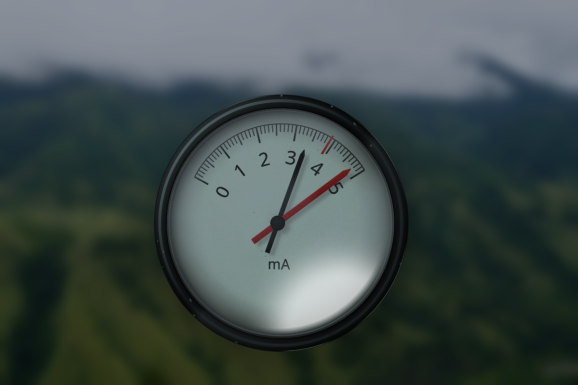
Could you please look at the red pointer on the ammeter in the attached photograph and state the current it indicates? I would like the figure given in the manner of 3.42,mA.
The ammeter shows 4.8,mA
